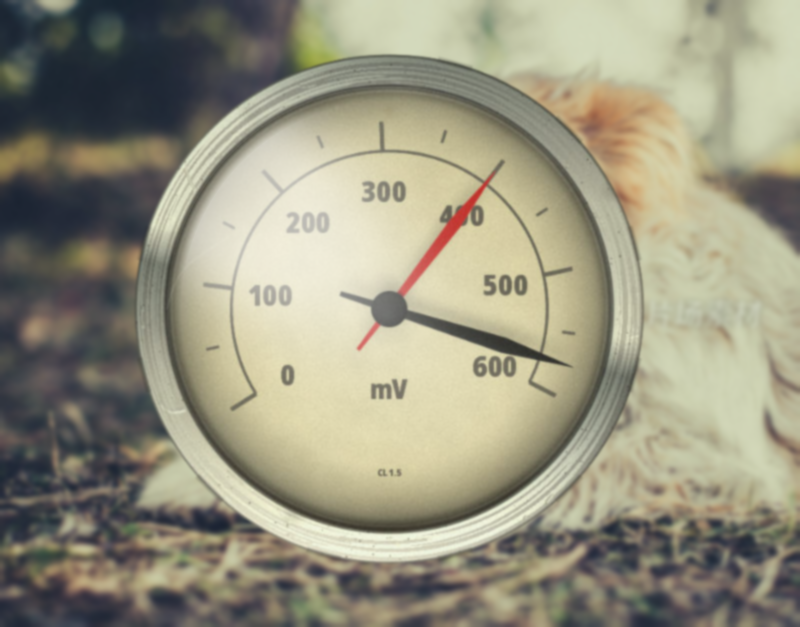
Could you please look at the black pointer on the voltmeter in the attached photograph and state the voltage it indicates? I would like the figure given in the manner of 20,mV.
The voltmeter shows 575,mV
